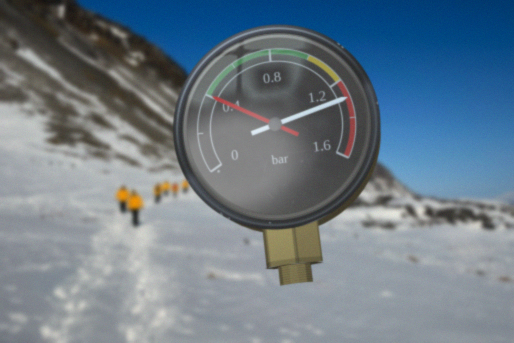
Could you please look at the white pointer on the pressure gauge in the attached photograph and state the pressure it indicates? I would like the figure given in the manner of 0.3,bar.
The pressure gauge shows 1.3,bar
